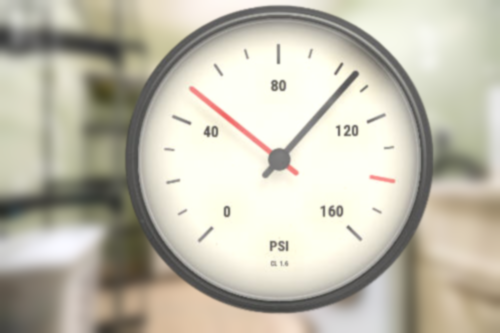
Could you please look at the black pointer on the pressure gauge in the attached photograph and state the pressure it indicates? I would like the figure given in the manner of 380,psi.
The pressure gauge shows 105,psi
